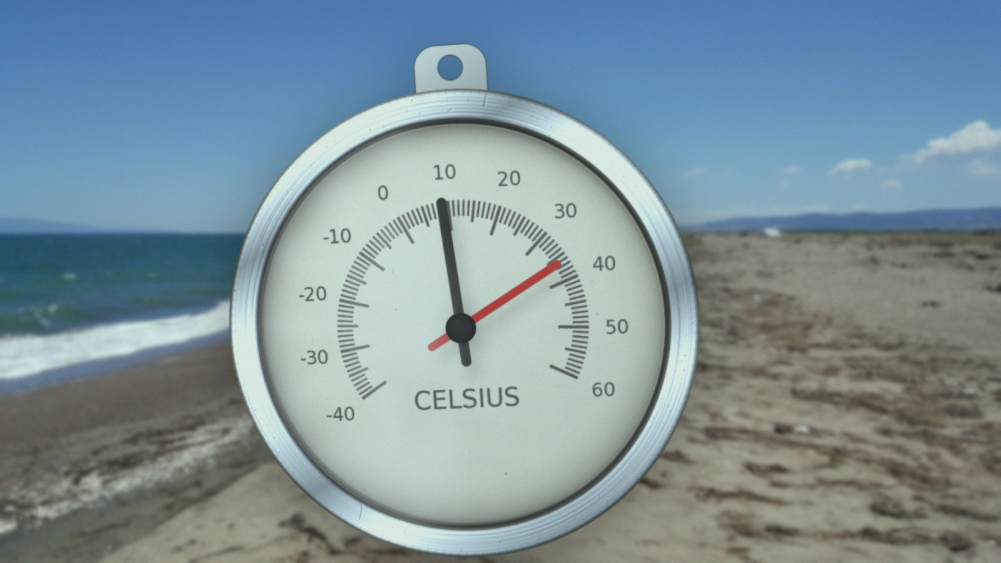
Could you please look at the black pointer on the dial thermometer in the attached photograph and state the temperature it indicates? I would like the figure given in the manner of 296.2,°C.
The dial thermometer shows 9,°C
